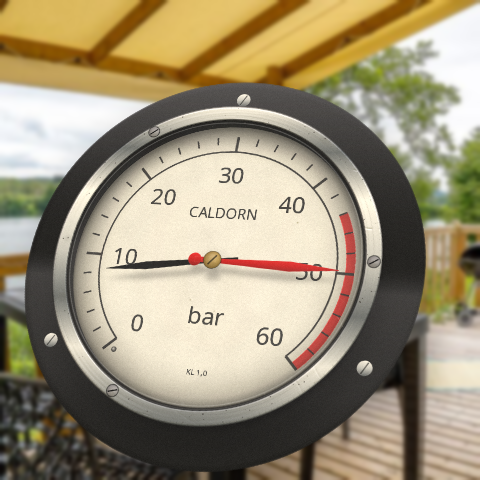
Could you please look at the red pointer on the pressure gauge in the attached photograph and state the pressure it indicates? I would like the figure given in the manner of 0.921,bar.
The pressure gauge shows 50,bar
